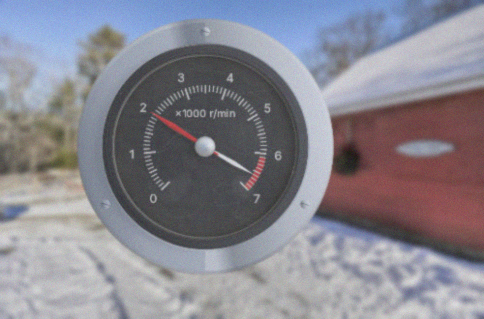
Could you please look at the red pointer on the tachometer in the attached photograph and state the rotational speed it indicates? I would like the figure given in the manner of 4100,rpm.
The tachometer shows 2000,rpm
